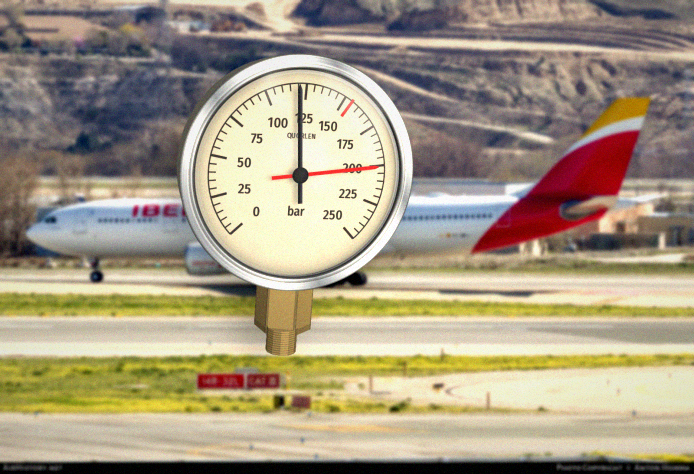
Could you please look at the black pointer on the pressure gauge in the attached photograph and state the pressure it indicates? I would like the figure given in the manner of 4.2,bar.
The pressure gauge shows 120,bar
